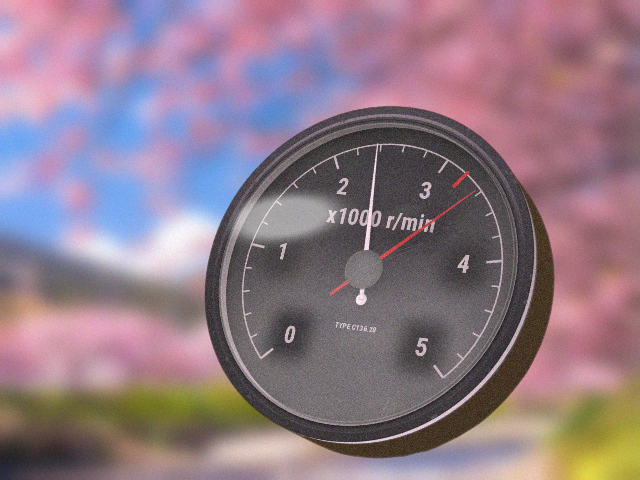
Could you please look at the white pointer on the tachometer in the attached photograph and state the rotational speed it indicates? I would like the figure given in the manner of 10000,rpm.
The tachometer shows 2400,rpm
